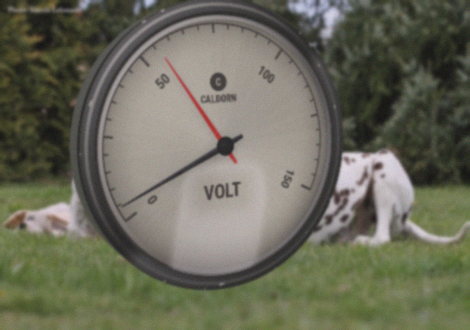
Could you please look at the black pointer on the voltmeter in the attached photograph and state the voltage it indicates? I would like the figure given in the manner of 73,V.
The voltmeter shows 5,V
